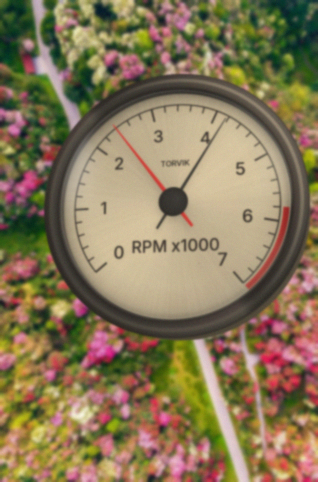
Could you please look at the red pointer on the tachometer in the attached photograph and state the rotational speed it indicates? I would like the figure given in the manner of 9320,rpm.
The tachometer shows 2400,rpm
